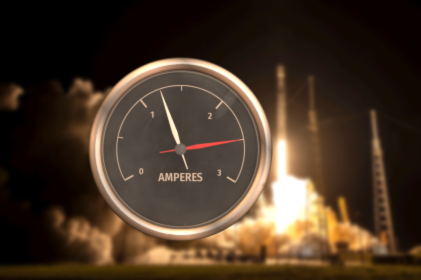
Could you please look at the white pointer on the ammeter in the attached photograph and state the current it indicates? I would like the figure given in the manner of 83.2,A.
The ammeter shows 1.25,A
